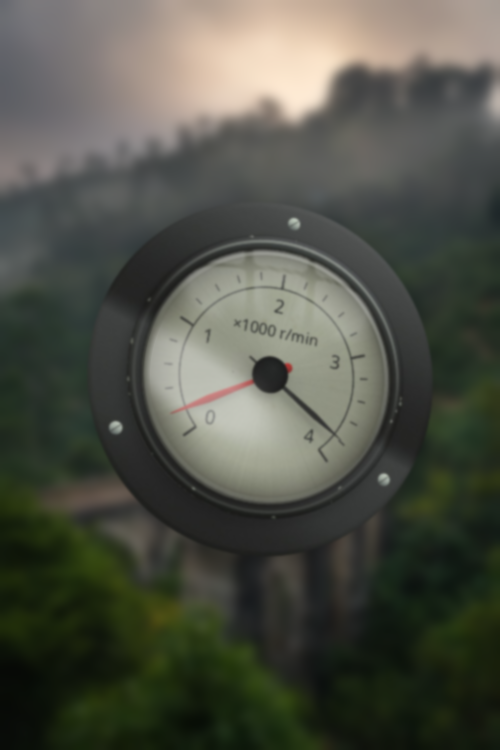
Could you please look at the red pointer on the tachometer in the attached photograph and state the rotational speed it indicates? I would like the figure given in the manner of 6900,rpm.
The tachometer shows 200,rpm
